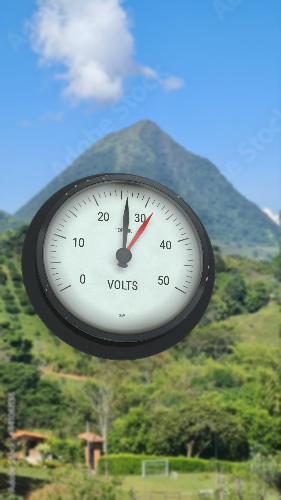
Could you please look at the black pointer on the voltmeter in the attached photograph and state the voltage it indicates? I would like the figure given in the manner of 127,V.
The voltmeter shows 26,V
